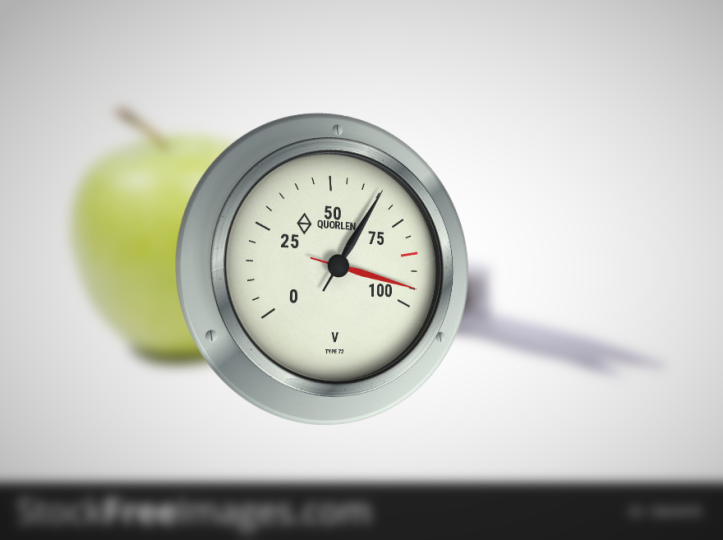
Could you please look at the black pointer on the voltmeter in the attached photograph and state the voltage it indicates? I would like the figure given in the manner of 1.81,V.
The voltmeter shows 65,V
